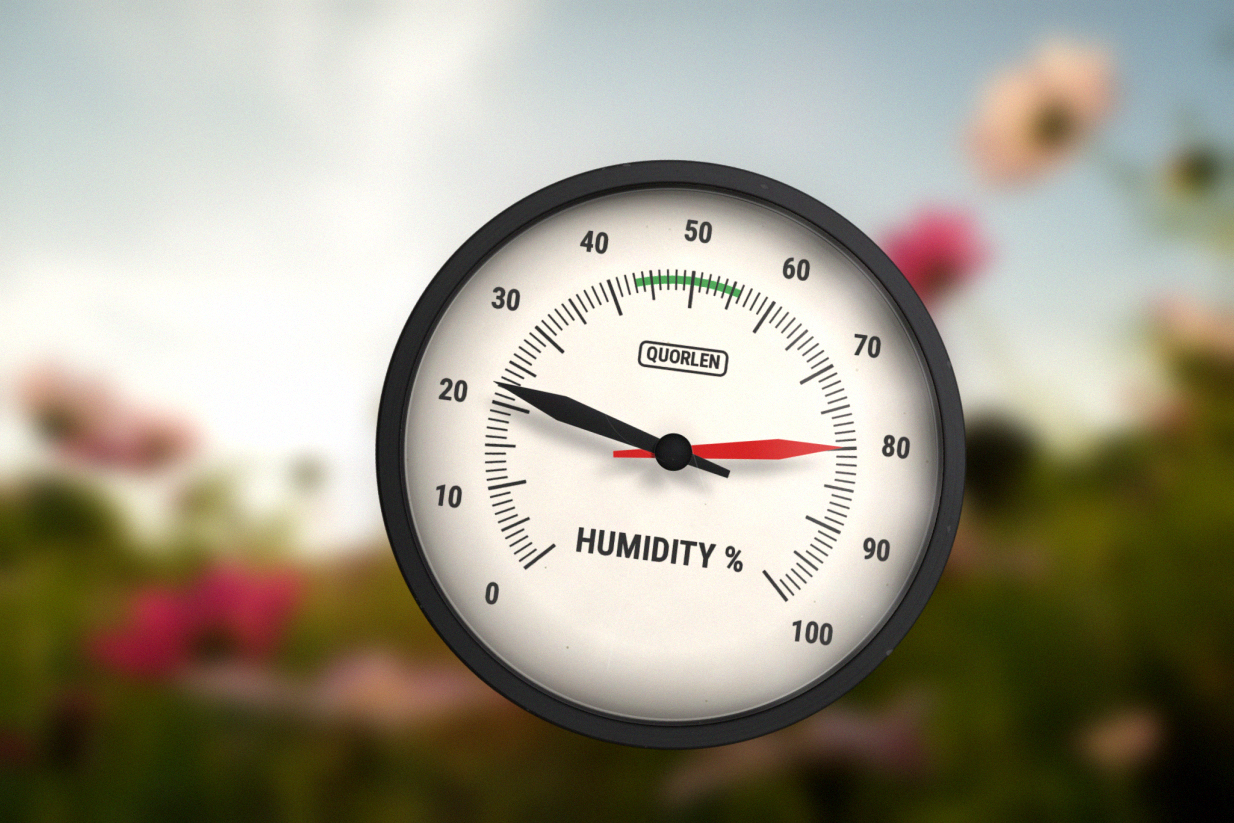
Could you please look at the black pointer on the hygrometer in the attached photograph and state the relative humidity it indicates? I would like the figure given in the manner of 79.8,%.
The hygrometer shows 22,%
